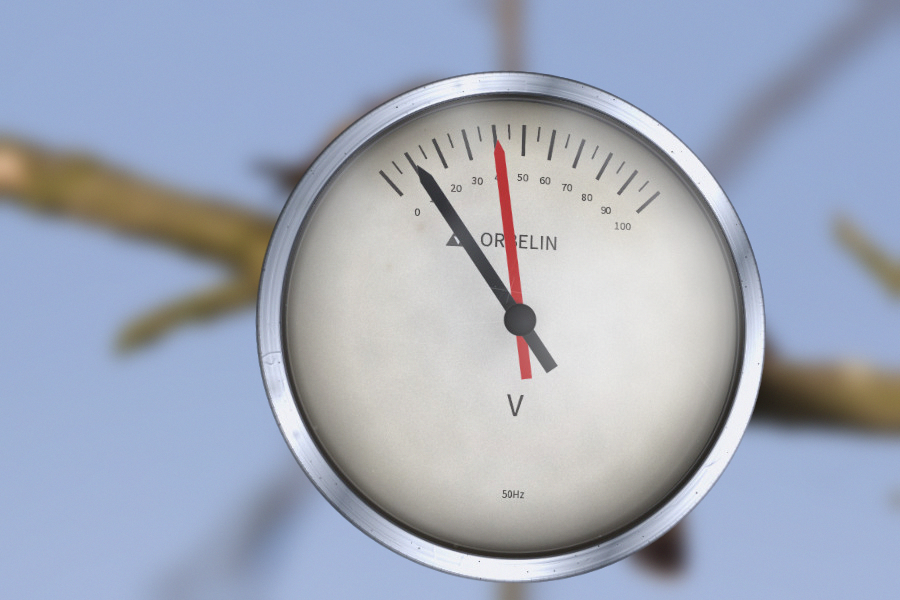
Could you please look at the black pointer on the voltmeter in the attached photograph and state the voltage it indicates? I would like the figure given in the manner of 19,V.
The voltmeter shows 10,V
